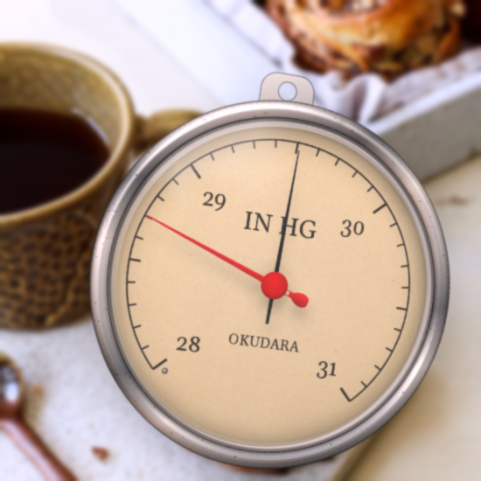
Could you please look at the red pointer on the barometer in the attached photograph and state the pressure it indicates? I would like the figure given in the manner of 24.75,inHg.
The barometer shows 28.7,inHg
